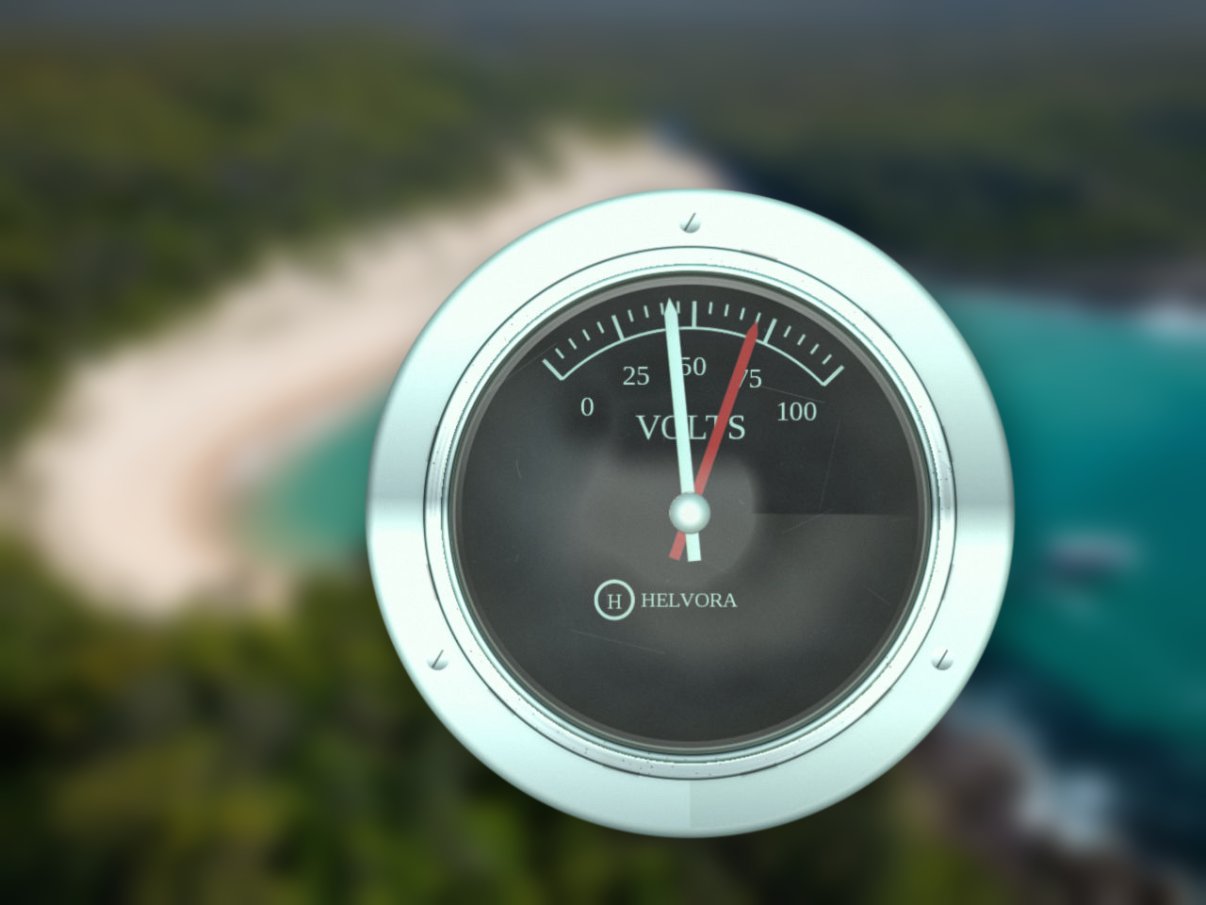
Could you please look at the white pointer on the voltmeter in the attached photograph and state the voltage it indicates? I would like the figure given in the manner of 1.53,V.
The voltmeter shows 42.5,V
